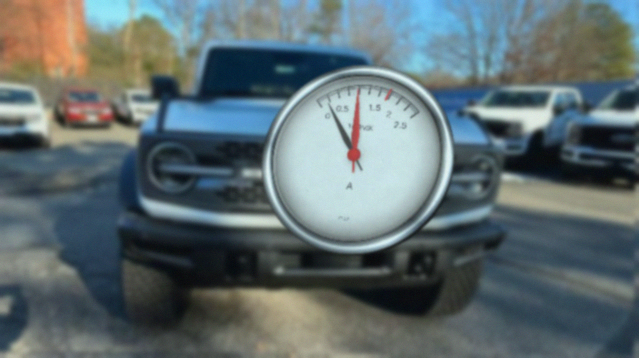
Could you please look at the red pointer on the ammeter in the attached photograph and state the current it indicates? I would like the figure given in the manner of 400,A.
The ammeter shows 1,A
